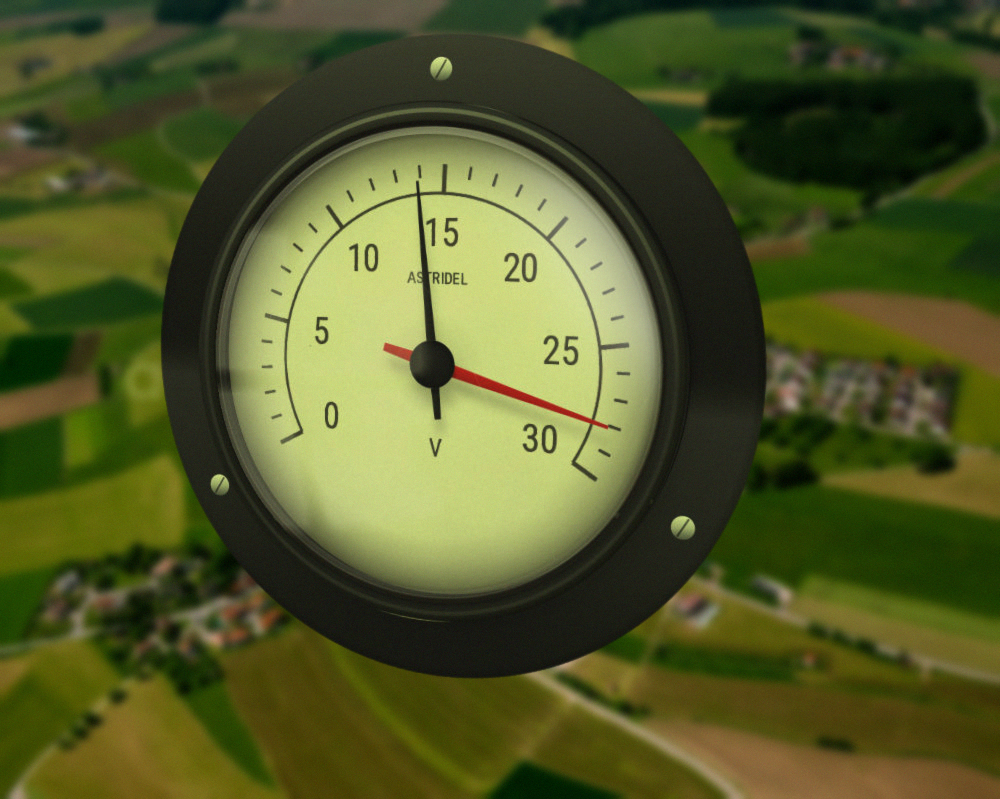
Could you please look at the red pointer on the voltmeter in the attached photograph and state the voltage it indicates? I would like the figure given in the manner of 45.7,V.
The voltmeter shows 28,V
